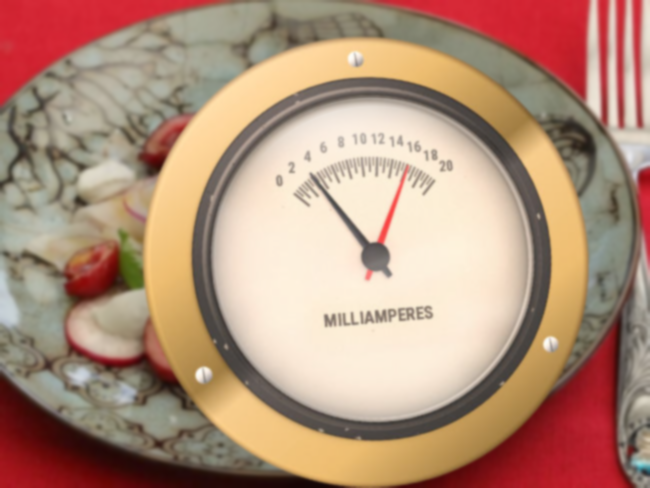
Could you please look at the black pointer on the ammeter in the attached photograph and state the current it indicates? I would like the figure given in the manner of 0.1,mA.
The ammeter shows 3,mA
